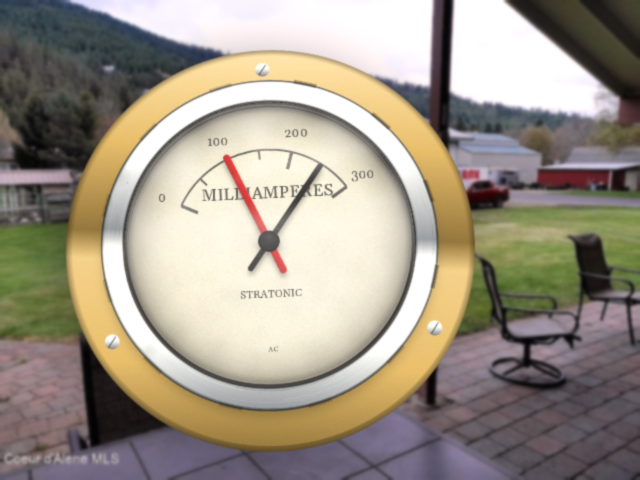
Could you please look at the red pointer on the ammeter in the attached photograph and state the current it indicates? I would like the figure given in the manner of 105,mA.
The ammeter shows 100,mA
